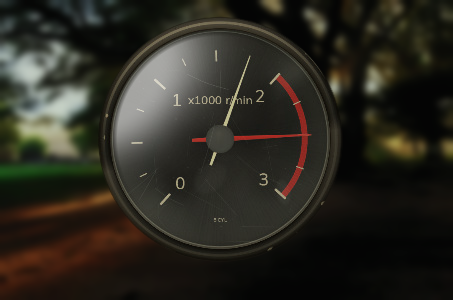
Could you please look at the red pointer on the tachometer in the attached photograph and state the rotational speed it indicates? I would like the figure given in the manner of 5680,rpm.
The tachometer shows 2500,rpm
